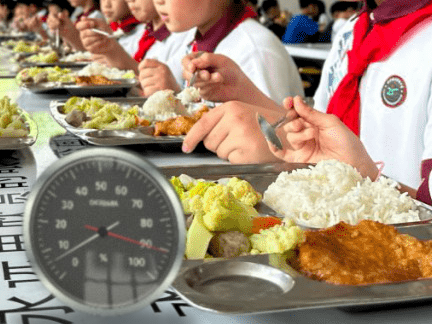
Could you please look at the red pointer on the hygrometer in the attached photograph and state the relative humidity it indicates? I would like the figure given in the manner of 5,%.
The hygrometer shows 90,%
